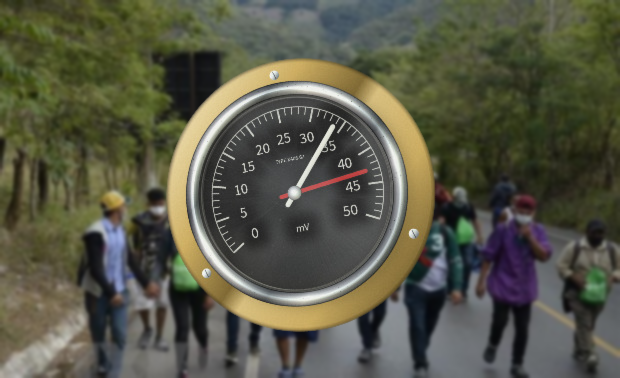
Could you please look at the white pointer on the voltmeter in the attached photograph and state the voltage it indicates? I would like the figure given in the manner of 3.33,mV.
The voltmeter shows 34,mV
